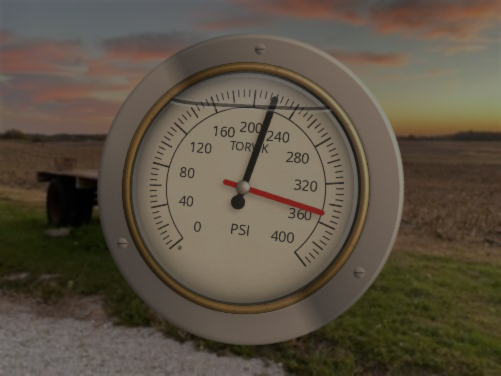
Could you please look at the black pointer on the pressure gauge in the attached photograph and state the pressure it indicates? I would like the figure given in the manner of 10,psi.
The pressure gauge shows 220,psi
